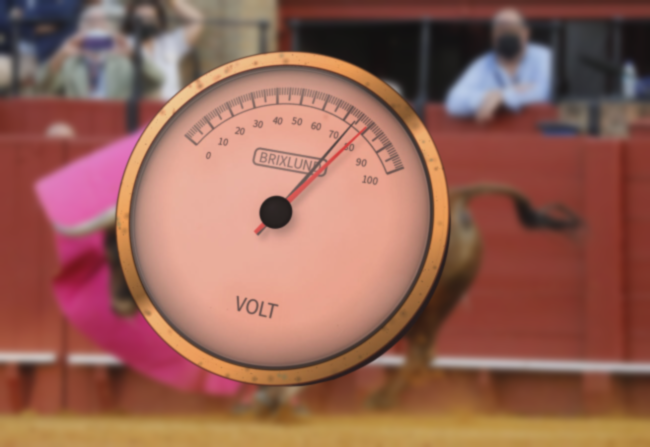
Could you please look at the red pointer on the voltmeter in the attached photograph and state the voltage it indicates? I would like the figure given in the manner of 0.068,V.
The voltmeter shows 80,V
